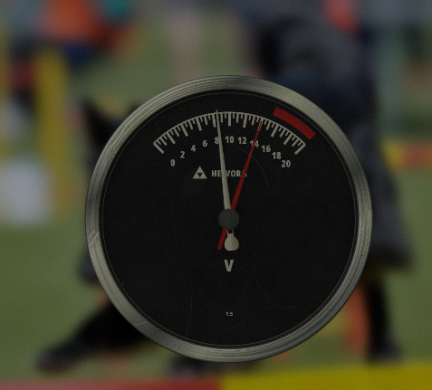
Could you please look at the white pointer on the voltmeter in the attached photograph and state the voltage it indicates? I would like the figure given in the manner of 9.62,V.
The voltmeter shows 8.5,V
